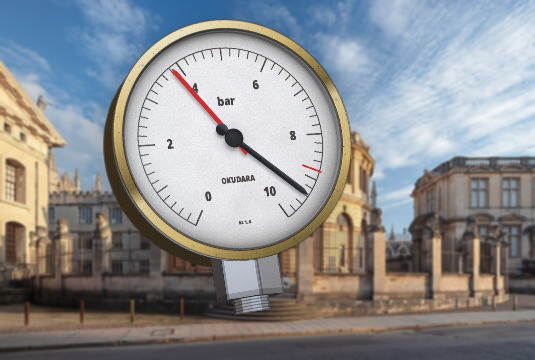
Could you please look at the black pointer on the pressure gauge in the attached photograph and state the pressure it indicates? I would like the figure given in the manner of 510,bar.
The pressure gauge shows 9.4,bar
